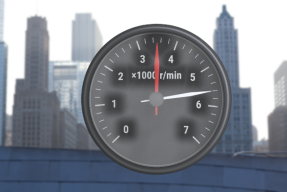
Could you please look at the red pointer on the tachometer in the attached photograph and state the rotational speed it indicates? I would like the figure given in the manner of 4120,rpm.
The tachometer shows 3500,rpm
